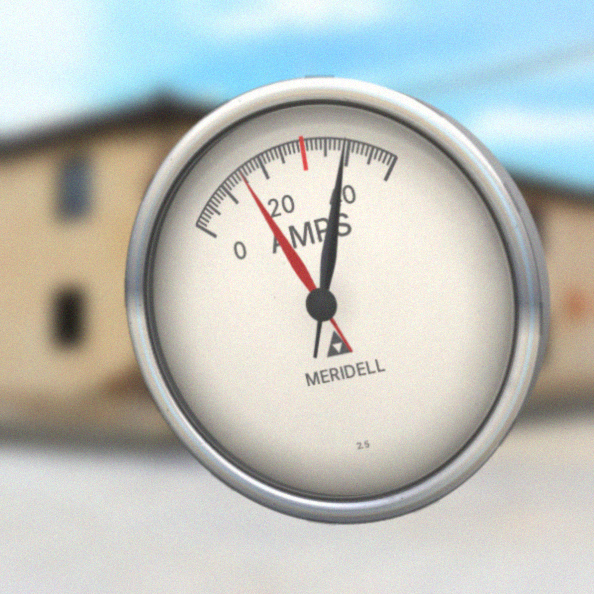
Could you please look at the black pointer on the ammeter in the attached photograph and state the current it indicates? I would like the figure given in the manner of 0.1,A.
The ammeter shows 40,A
